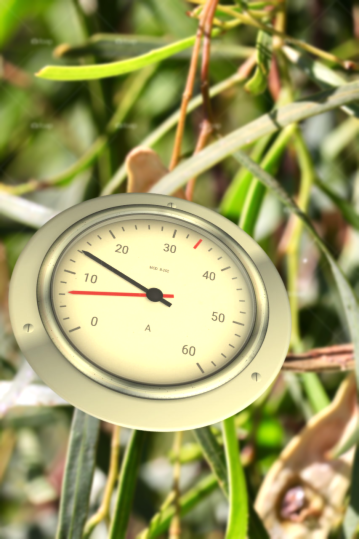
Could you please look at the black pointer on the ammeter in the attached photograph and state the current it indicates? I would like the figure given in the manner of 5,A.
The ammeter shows 14,A
